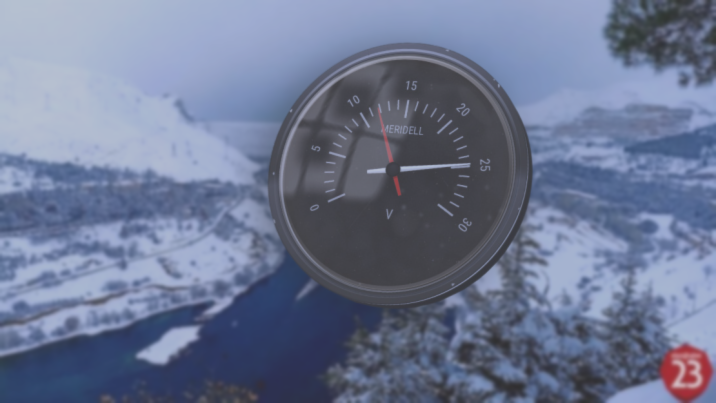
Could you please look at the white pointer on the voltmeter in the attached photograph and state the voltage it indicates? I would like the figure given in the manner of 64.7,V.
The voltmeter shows 25,V
